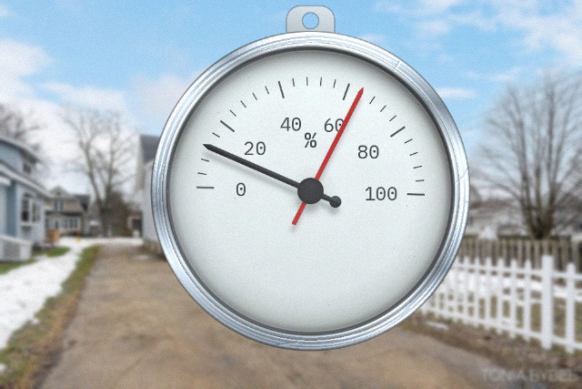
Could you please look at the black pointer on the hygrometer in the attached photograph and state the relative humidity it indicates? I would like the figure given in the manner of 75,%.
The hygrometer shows 12,%
